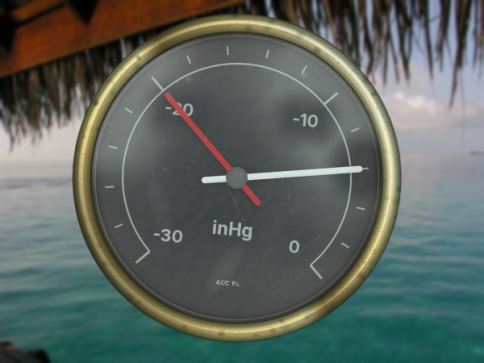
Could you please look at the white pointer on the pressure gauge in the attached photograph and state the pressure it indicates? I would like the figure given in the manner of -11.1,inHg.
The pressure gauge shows -6,inHg
